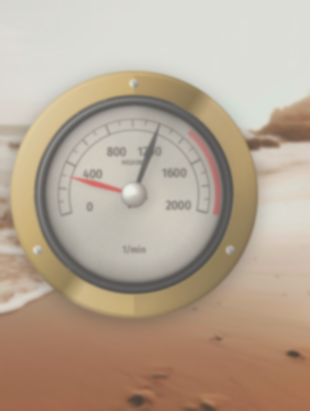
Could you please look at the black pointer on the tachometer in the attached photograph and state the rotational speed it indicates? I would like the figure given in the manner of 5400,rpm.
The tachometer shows 1200,rpm
